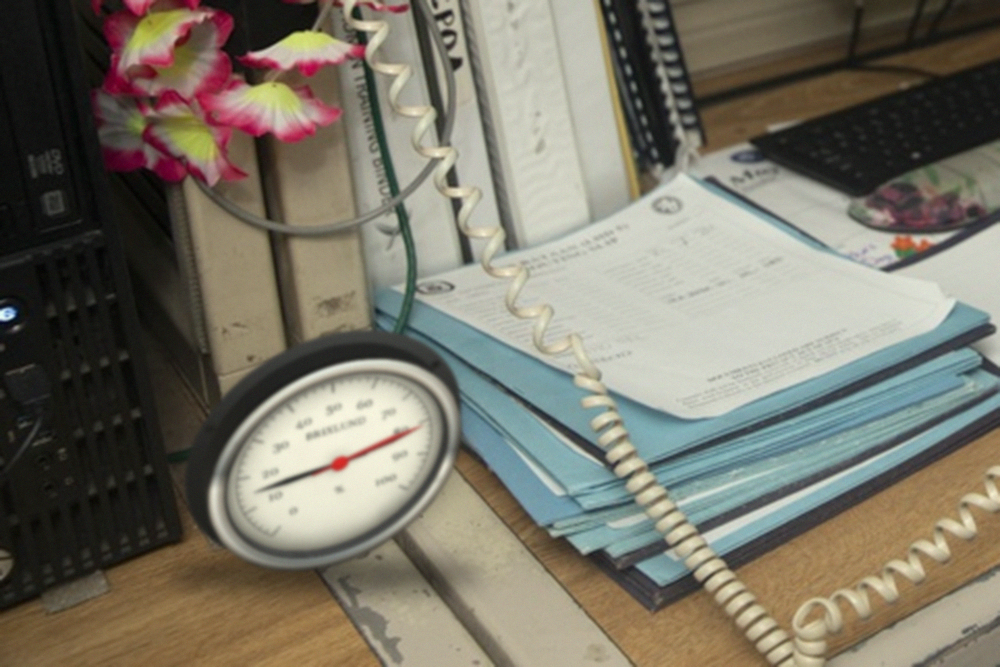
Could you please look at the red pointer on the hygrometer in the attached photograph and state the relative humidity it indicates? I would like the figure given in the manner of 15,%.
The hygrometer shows 80,%
